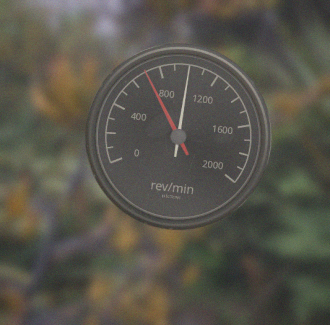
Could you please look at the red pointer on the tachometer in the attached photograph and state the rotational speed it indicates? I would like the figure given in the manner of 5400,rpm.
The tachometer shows 700,rpm
